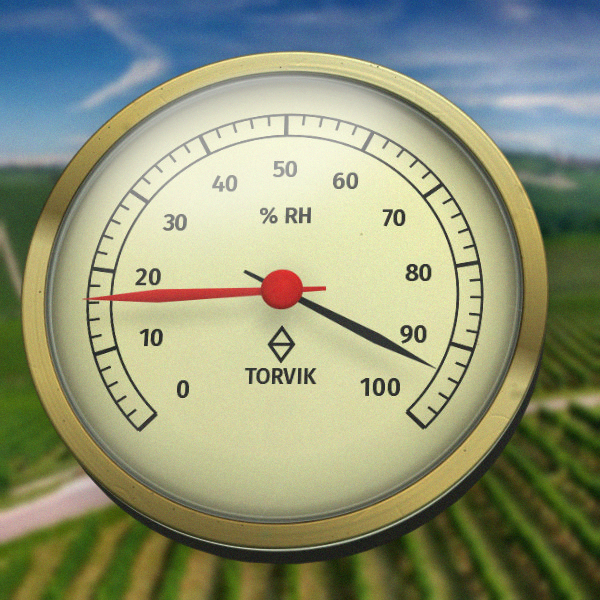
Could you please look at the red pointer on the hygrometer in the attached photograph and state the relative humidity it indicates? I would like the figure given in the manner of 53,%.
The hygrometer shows 16,%
